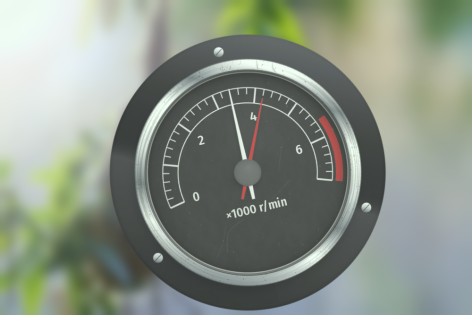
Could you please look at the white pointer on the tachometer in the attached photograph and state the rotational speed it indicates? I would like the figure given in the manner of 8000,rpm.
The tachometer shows 3400,rpm
